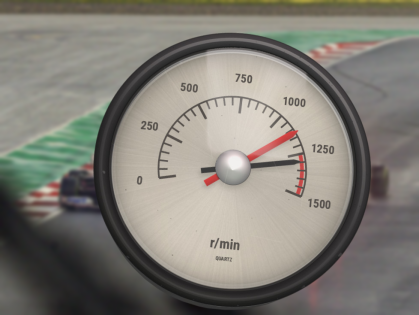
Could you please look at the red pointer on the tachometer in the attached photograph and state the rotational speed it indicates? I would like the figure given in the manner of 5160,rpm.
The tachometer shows 1125,rpm
